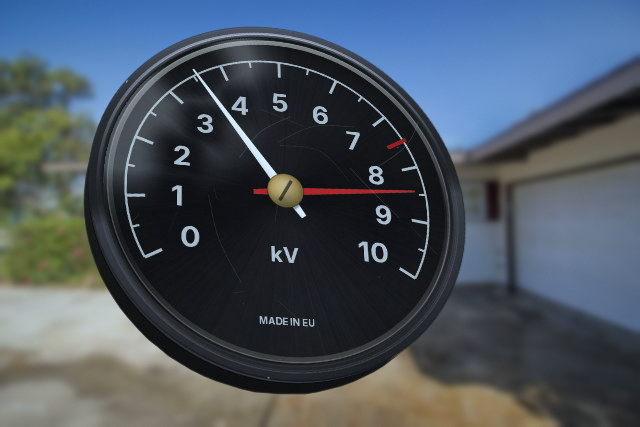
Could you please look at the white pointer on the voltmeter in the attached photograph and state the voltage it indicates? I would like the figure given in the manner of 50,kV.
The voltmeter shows 3.5,kV
